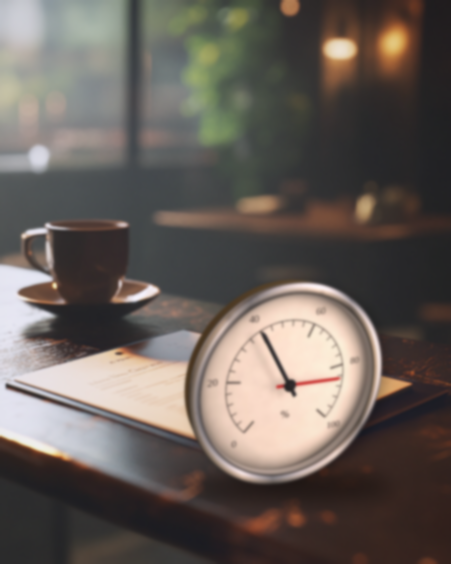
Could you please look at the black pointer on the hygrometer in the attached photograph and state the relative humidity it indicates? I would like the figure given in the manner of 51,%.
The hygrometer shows 40,%
